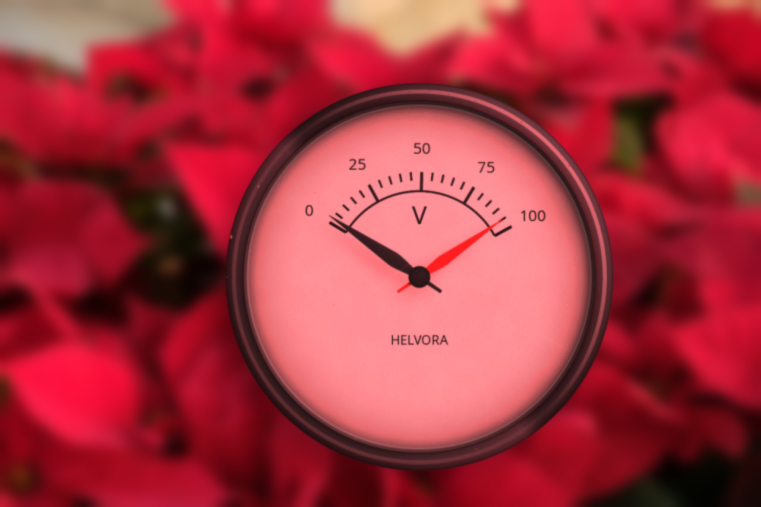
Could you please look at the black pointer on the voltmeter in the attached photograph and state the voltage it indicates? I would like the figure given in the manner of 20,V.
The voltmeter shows 2.5,V
